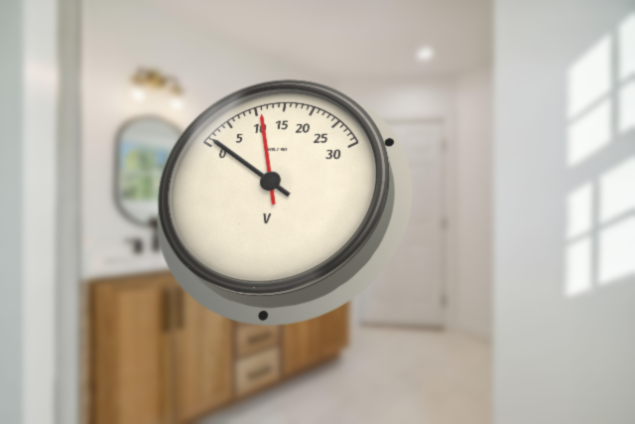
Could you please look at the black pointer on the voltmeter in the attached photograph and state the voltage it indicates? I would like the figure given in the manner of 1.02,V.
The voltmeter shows 1,V
